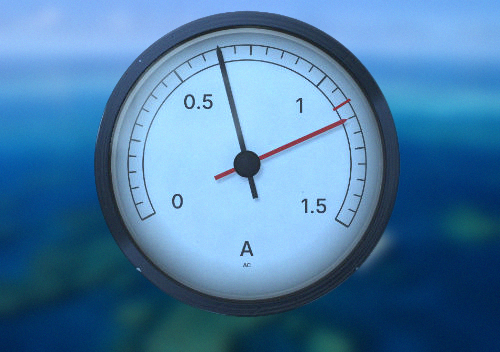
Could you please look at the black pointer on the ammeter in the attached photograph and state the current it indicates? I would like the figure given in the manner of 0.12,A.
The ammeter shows 0.65,A
